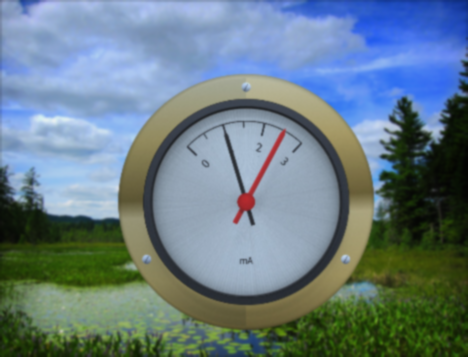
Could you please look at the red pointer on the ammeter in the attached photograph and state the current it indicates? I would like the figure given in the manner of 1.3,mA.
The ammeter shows 2.5,mA
